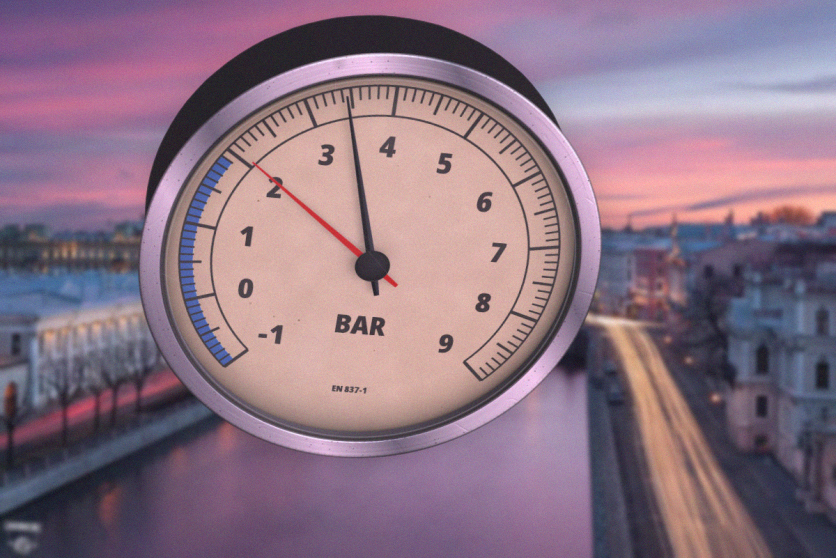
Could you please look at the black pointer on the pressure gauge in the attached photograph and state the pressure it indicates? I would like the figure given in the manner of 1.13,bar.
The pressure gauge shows 3.45,bar
